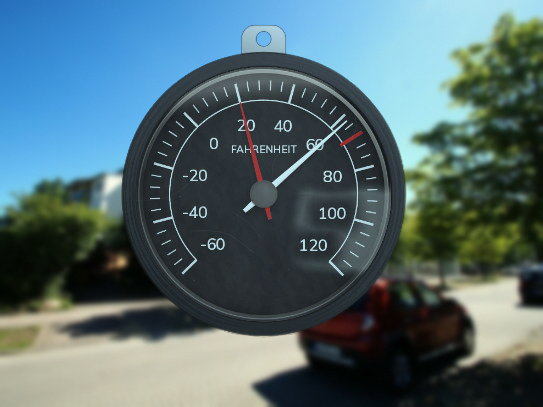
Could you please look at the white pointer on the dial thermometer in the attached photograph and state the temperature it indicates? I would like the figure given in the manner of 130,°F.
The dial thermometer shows 62,°F
